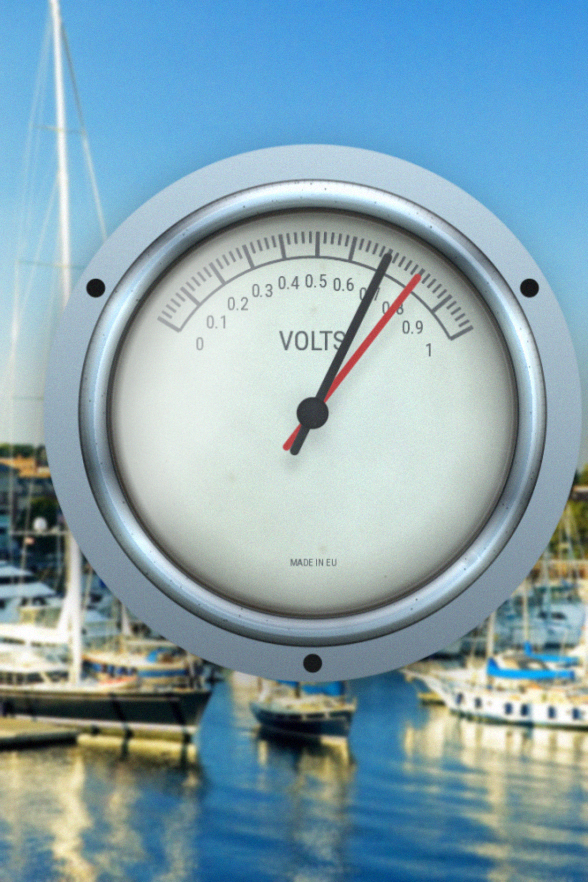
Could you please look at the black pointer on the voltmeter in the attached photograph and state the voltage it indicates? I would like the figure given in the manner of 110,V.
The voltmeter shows 0.7,V
